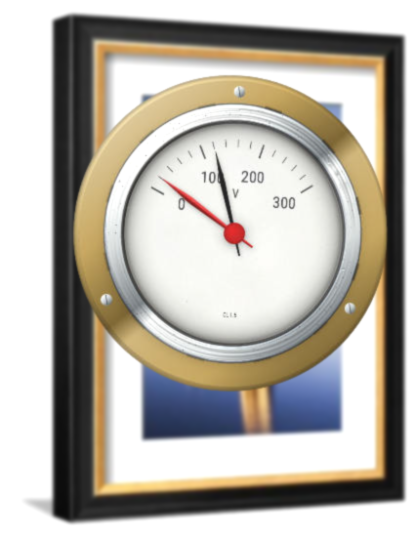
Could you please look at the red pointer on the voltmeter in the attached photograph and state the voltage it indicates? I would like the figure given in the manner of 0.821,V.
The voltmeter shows 20,V
